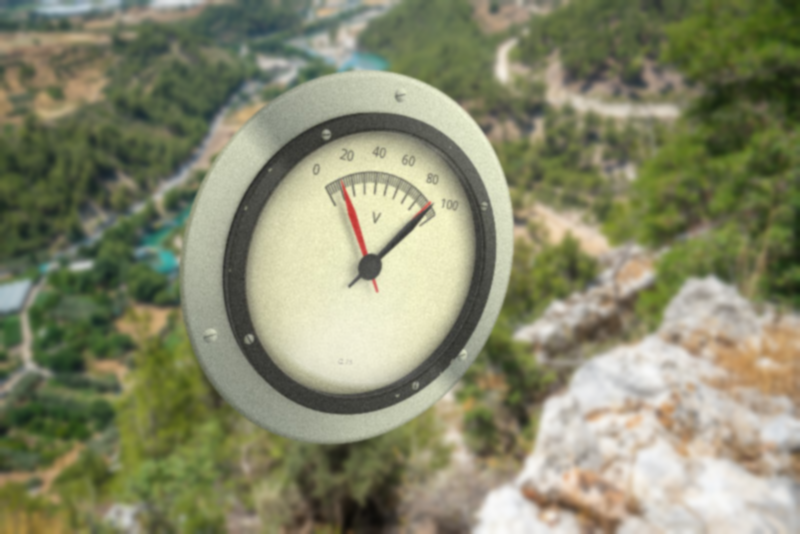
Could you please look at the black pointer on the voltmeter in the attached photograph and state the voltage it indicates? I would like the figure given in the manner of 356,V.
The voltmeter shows 90,V
